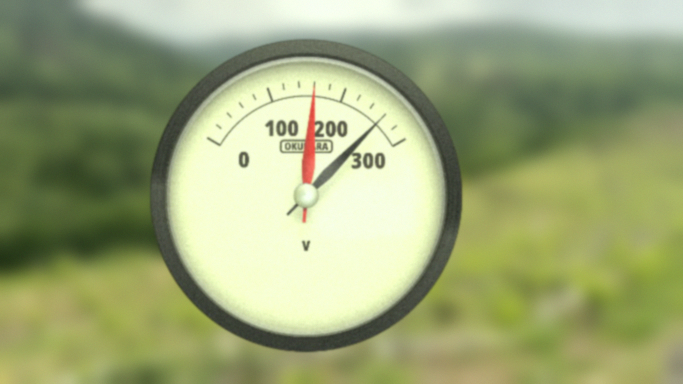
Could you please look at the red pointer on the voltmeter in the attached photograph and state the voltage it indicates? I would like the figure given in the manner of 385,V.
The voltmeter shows 160,V
